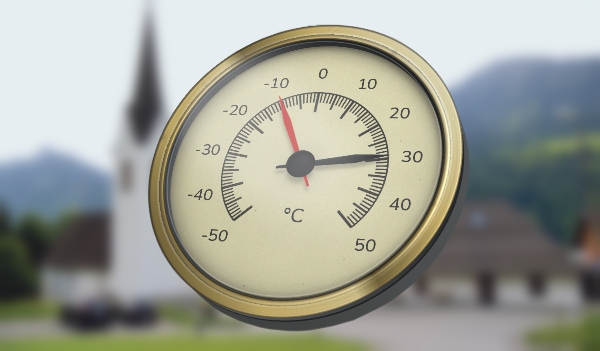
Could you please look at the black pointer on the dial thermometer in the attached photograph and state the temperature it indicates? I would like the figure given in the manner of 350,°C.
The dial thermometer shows 30,°C
